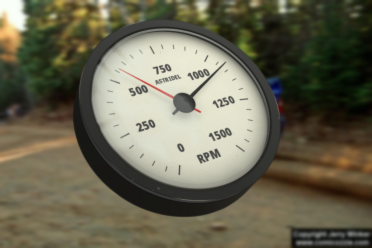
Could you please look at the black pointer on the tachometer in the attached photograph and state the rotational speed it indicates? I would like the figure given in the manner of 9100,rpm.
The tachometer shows 1075,rpm
